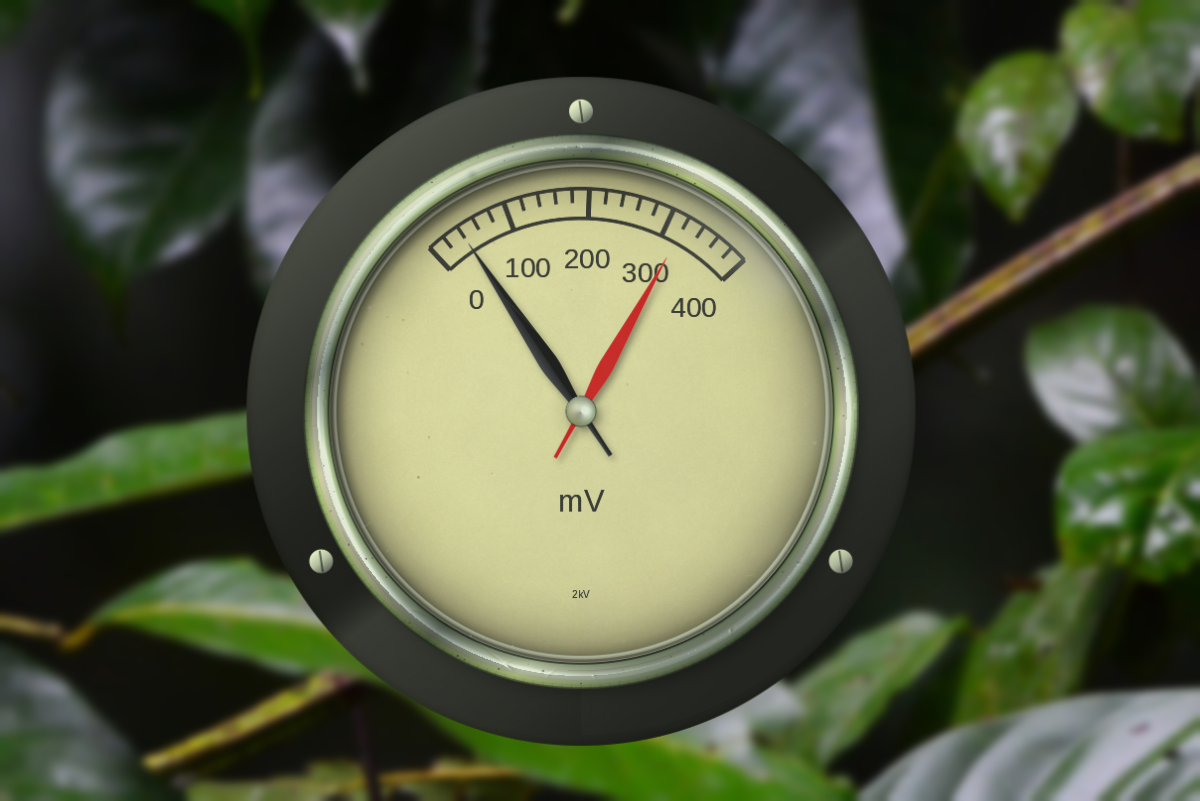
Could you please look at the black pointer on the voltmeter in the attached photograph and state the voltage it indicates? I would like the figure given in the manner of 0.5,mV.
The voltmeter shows 40,mV
